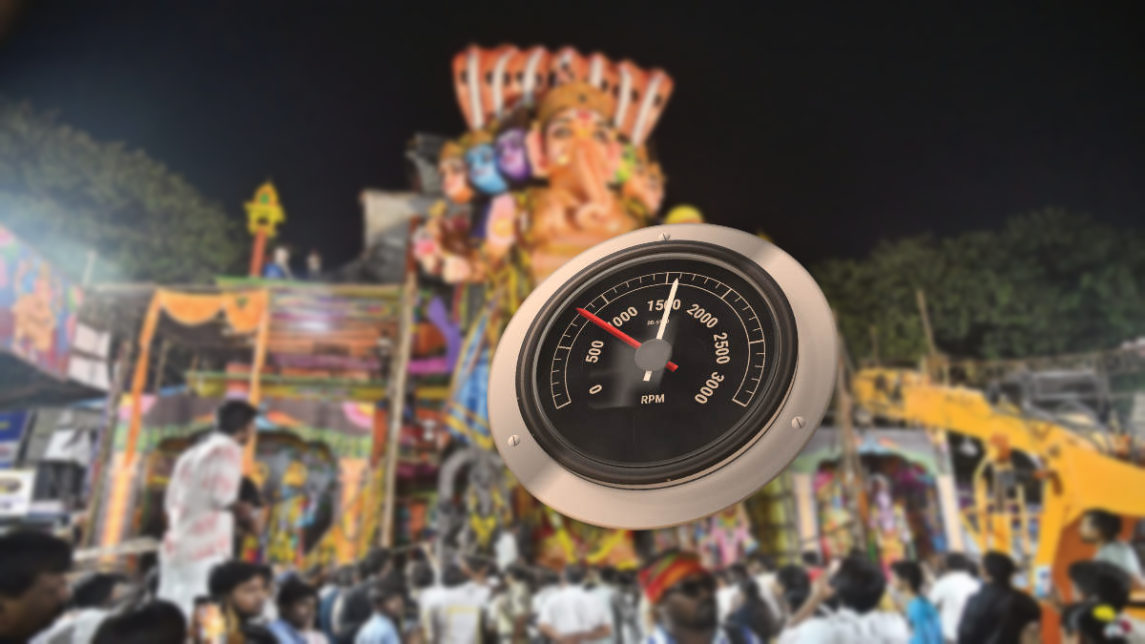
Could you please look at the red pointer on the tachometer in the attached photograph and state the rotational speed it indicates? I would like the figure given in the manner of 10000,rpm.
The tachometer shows 800,rpm
